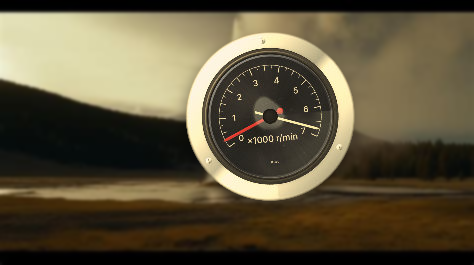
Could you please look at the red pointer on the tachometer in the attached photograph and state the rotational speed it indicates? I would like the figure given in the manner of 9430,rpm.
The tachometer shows 250,rpm
